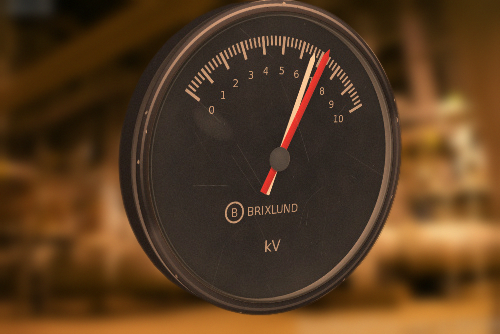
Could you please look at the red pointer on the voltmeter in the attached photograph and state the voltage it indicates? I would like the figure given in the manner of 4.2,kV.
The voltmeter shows 7,kV
